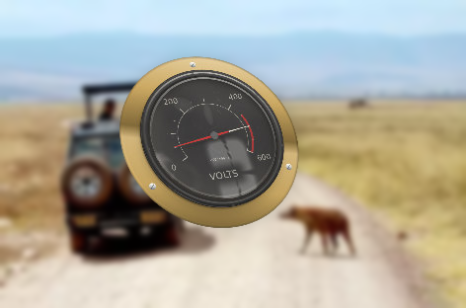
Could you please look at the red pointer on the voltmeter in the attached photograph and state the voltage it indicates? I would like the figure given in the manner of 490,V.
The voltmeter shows 50,V
